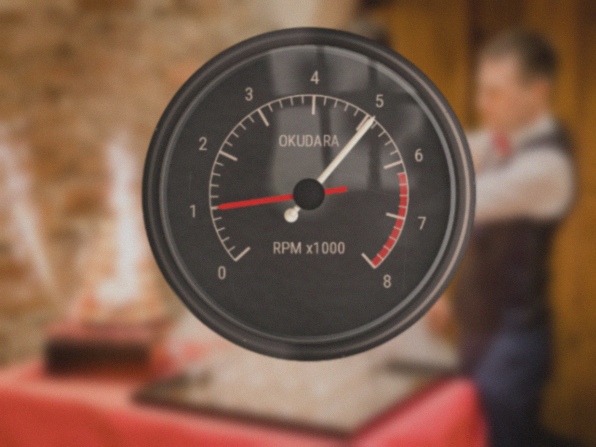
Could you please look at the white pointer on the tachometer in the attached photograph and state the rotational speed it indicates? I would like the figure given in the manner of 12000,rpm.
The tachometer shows 5100,rpm
